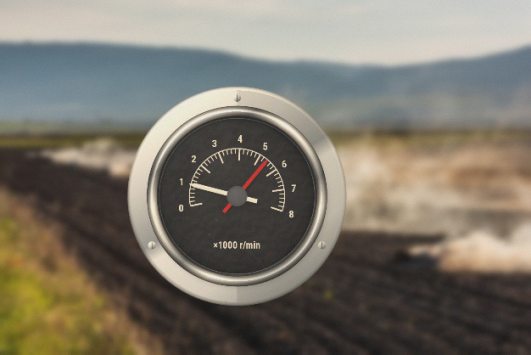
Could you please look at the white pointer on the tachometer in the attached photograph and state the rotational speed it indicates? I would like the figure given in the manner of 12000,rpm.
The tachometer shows 1000,rpm
